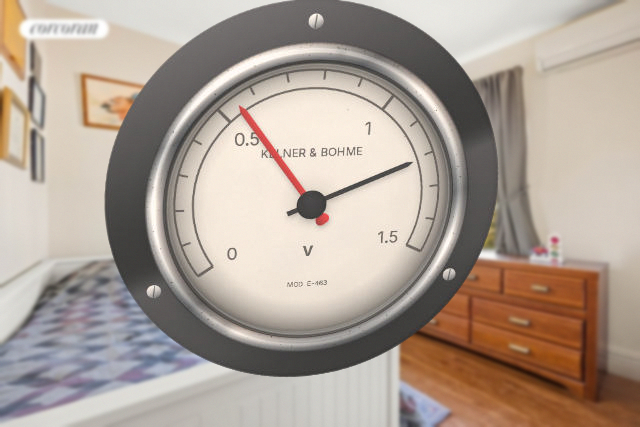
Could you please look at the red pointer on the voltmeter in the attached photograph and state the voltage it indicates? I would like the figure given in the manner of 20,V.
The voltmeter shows 0.55,V
